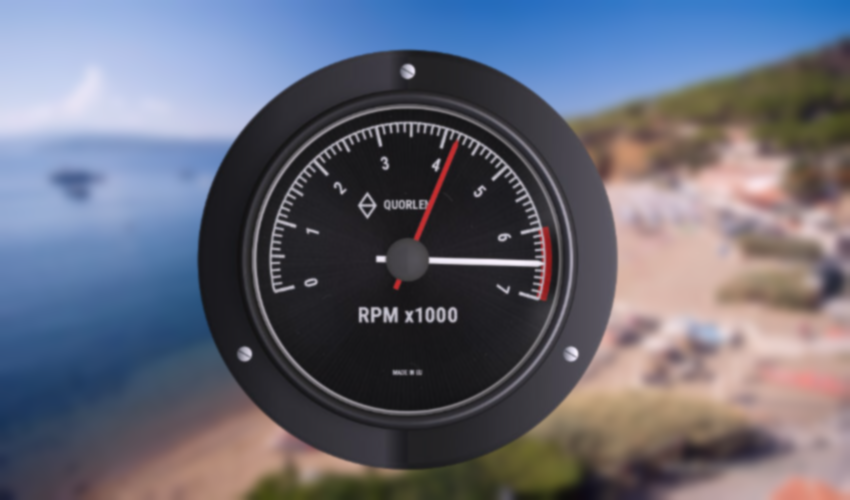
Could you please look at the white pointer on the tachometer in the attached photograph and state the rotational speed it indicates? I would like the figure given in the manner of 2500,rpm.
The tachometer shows 6500,rpm
